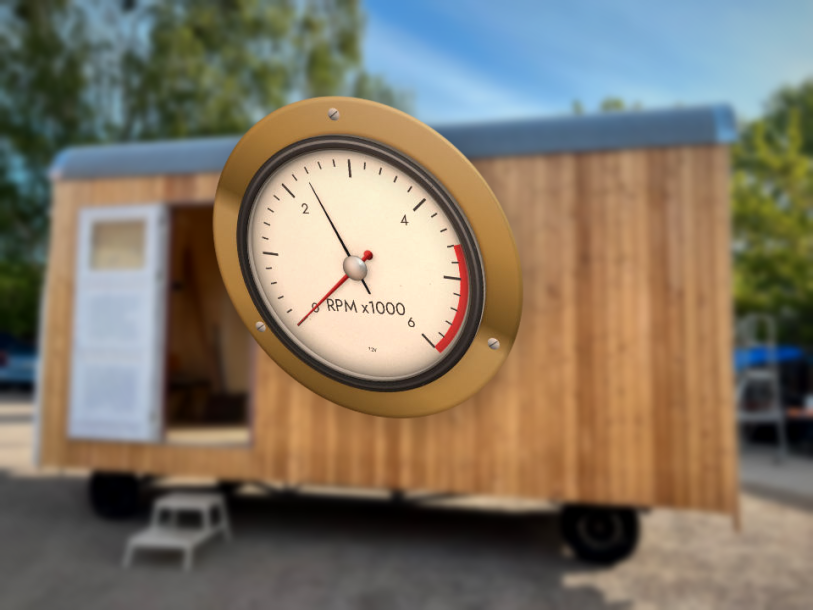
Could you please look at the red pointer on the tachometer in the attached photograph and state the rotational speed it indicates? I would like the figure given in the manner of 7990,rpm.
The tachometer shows 0,rpm
